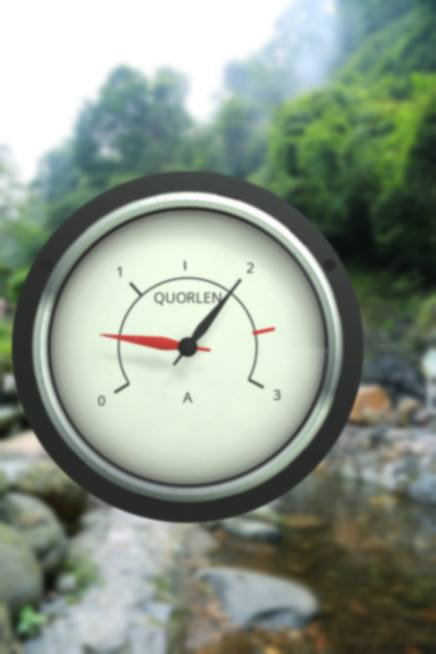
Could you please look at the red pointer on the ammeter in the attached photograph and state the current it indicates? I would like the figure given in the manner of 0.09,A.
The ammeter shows 0.5,A
